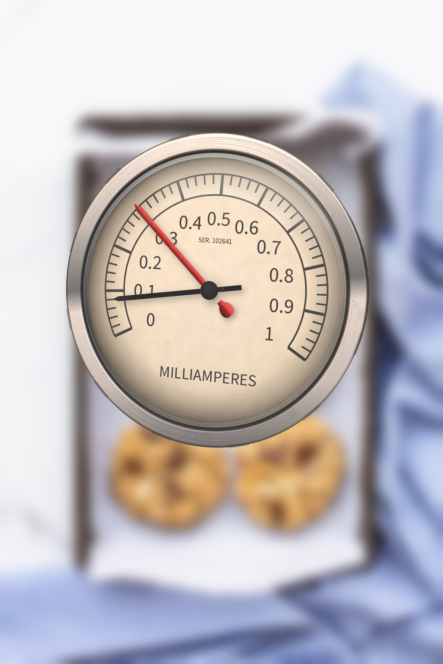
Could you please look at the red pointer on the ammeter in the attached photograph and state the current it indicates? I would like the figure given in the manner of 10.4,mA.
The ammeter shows 0.3,mA
